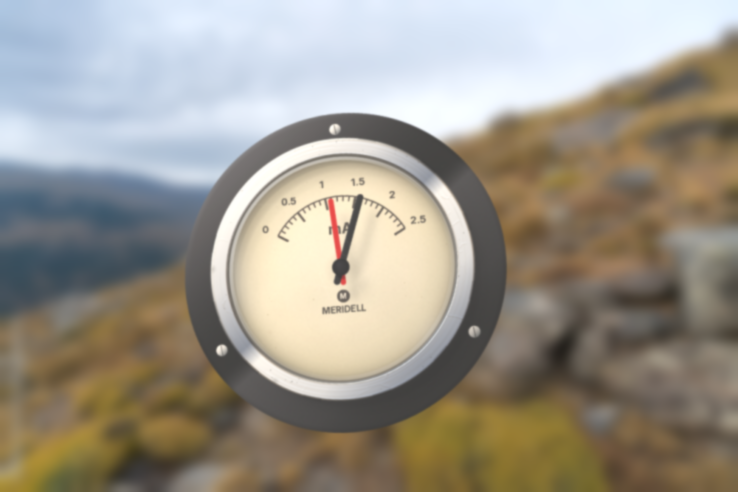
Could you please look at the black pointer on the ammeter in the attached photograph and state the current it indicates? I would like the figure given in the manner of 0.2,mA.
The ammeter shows 1.6,mA
